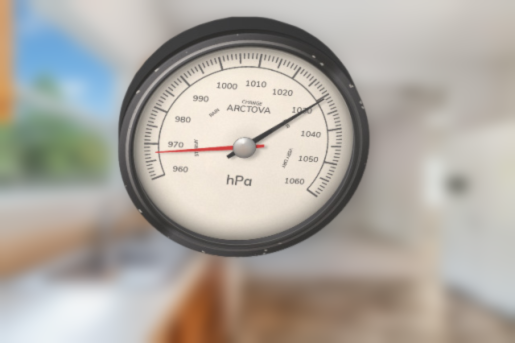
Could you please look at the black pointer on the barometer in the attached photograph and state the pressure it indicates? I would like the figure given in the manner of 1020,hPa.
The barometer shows 1030,hPa
